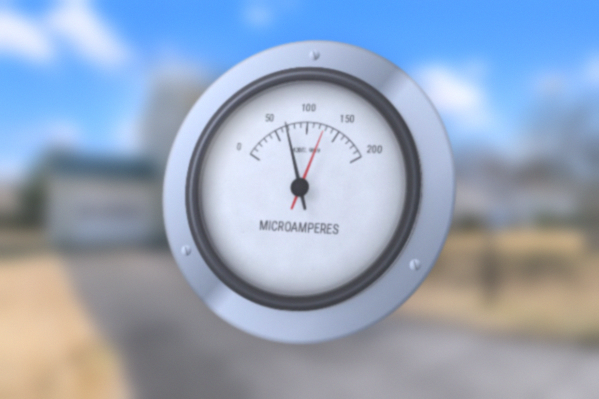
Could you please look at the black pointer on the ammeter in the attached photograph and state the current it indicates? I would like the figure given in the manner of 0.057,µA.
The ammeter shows 70,µA
